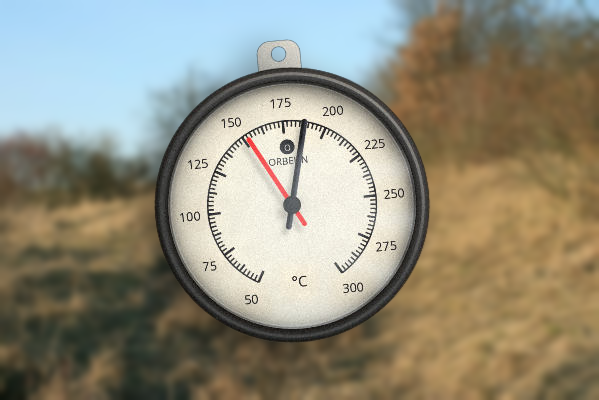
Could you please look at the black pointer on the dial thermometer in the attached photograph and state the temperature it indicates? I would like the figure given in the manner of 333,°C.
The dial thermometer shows 187.5,°C
